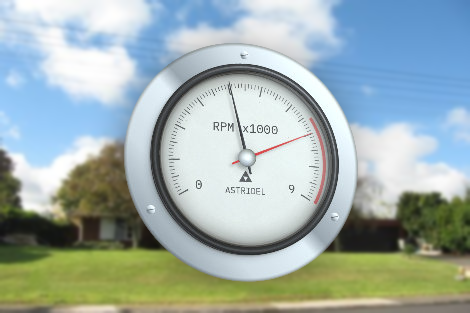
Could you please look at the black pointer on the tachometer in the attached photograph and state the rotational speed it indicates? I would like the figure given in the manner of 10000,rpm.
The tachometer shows 4000,rpm
